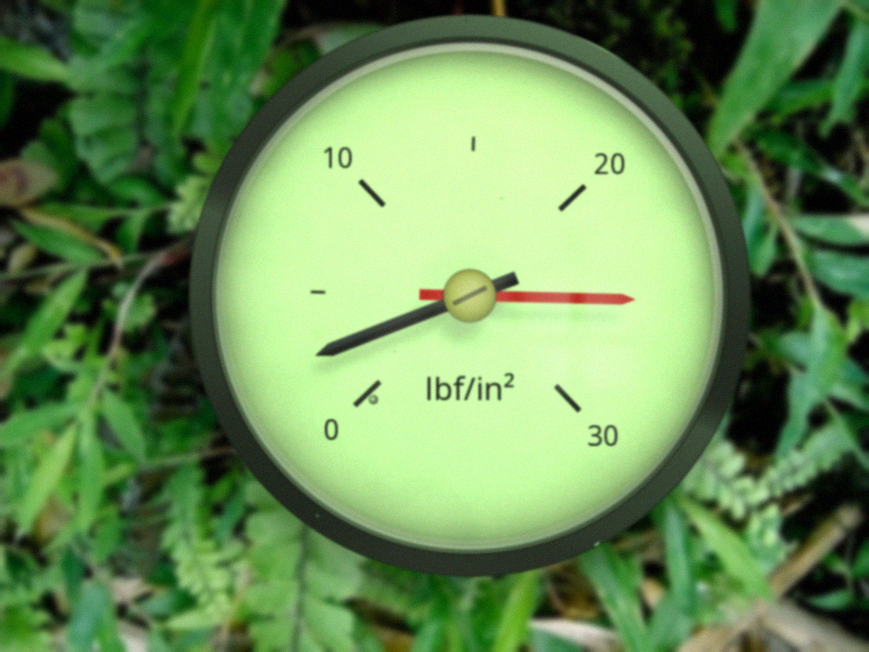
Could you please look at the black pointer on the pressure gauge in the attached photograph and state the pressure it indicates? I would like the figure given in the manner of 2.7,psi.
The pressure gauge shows 2.5,psi
